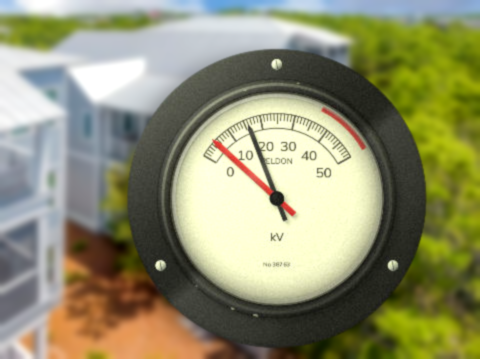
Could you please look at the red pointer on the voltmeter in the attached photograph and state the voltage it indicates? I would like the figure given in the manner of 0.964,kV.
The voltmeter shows 5,kV
